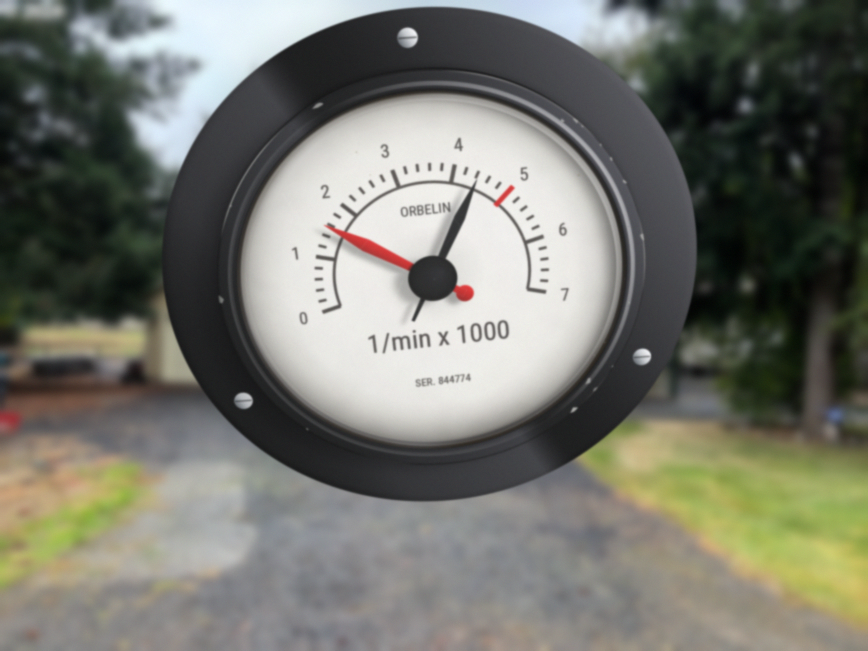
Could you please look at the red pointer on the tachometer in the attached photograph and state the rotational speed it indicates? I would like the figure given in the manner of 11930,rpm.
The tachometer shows 1600,rpm
